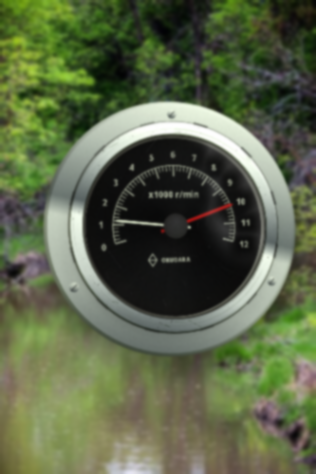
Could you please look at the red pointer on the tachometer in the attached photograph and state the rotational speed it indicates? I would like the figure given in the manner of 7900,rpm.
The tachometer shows 10000,rpm
